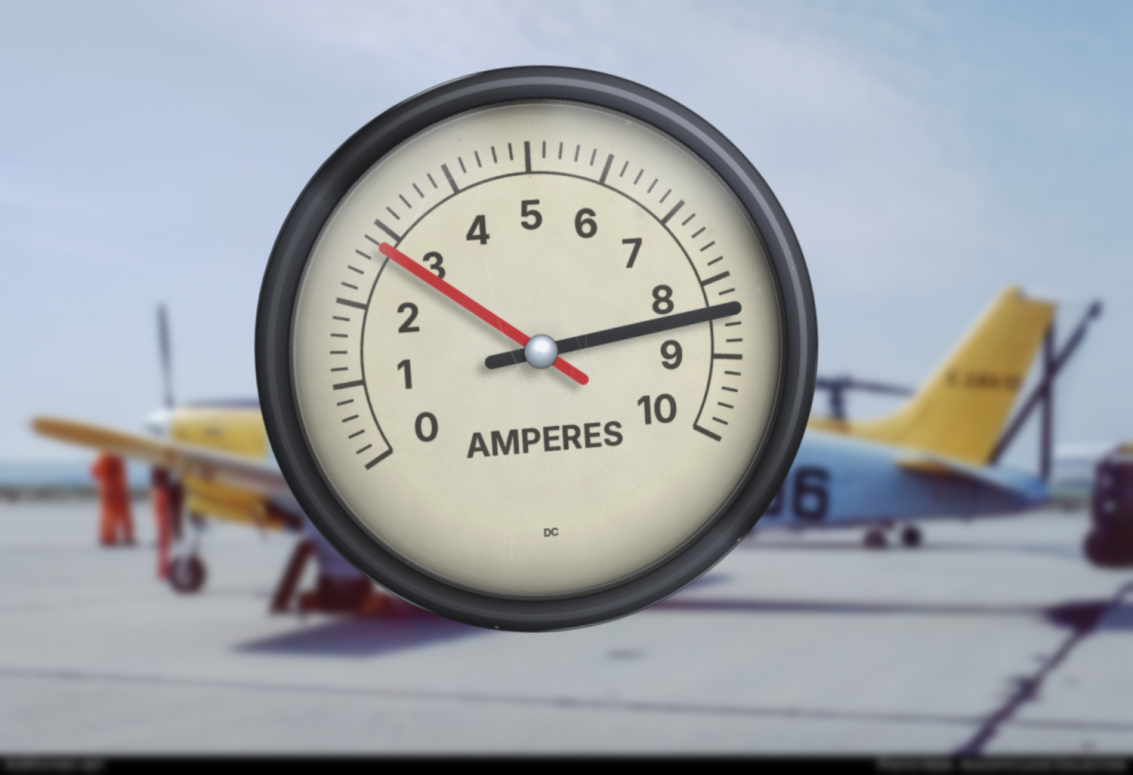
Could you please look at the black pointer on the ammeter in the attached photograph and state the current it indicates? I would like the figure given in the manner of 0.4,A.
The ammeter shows 8.4,A
